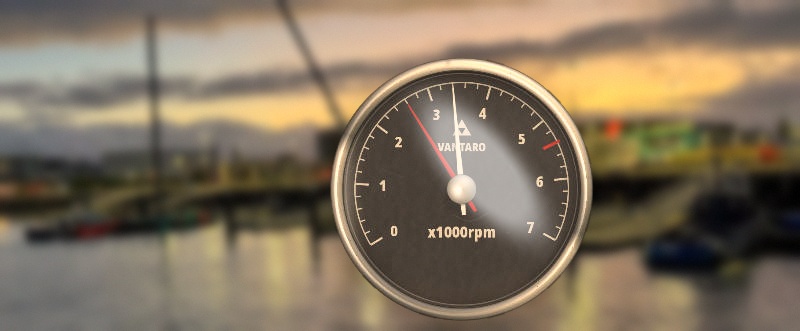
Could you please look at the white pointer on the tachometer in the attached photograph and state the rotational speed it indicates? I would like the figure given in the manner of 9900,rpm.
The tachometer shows 3400,rpm
